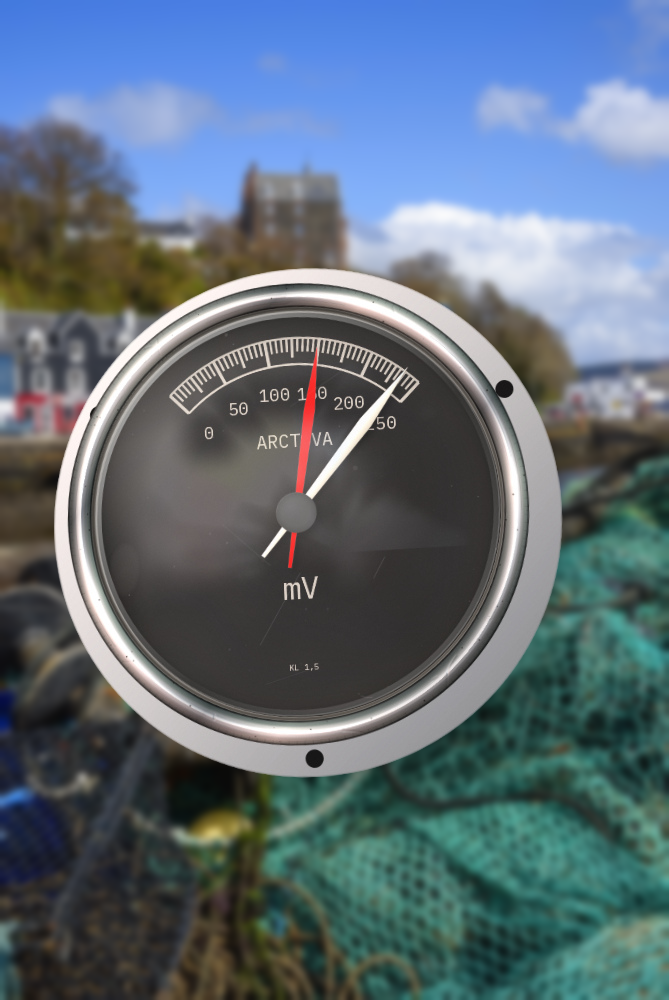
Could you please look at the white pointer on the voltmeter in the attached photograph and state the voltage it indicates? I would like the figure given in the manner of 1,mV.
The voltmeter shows 235,mV
